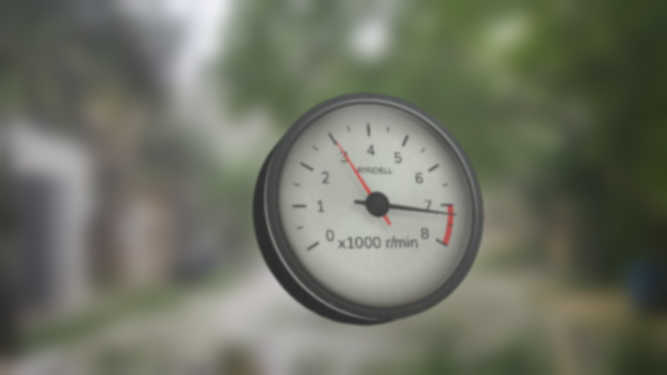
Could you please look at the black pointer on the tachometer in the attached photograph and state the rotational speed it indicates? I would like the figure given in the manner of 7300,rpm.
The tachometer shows 7250,rpm
